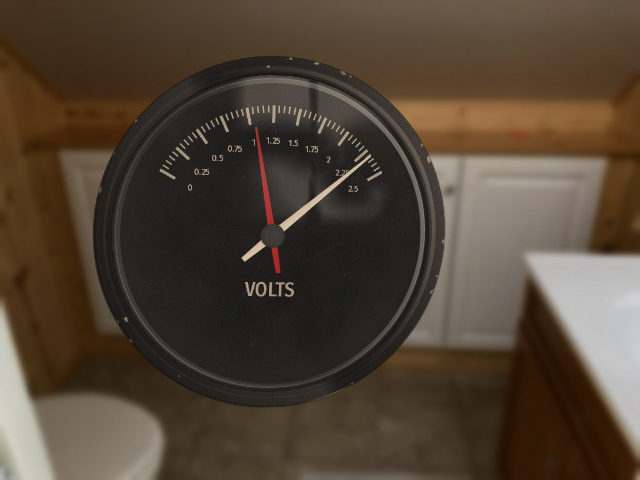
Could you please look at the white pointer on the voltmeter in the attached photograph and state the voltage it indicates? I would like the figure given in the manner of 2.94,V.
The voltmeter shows 2.3,V
